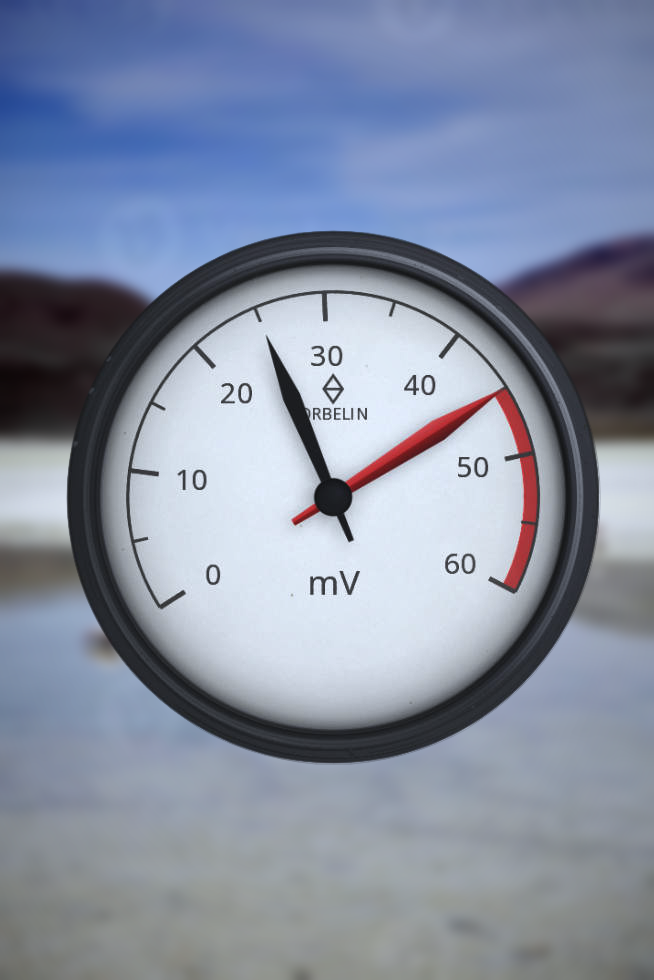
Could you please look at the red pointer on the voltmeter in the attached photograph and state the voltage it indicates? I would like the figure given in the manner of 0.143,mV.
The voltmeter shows 45,mV
